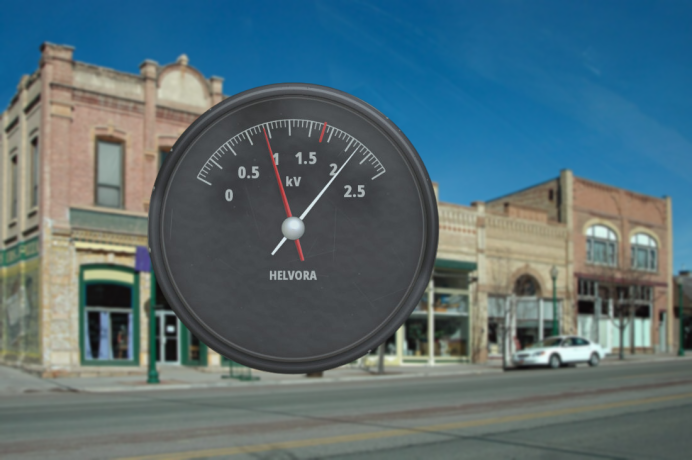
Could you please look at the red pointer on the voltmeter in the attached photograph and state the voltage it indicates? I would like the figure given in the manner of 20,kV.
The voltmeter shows 0.95,kV
